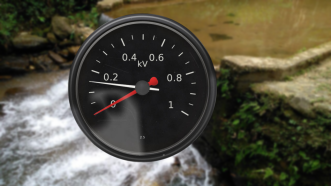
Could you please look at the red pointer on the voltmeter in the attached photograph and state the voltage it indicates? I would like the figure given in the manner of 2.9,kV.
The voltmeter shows 0,kV
